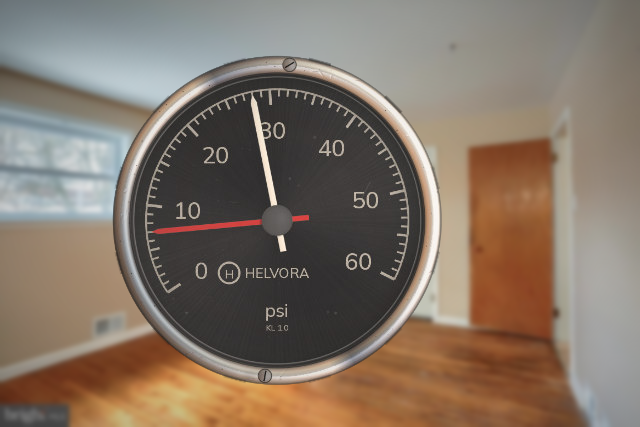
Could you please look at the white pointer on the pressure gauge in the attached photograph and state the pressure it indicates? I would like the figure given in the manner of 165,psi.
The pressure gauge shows 28,psi
